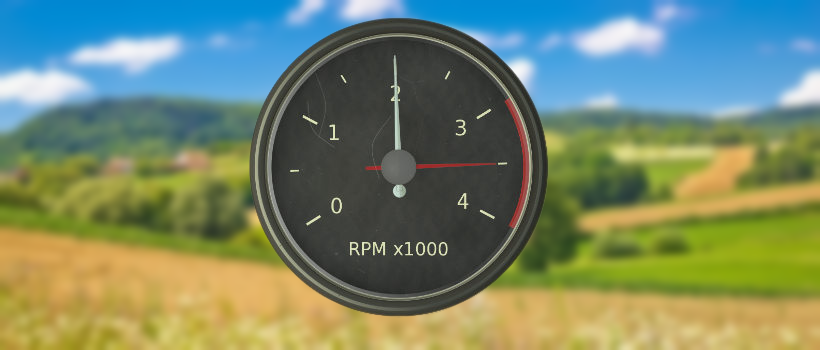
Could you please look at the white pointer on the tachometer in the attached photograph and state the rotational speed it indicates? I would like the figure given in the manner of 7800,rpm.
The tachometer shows 2000,rpm
